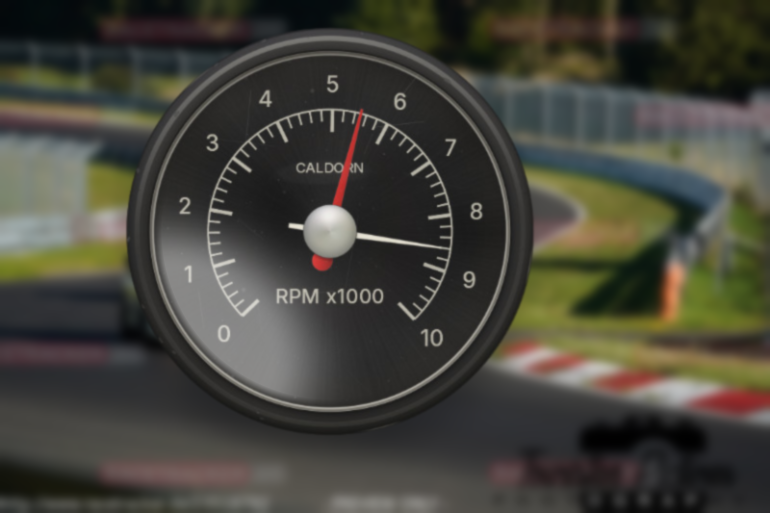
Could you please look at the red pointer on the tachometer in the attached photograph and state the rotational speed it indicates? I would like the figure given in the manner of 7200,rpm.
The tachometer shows 5500,rpm
